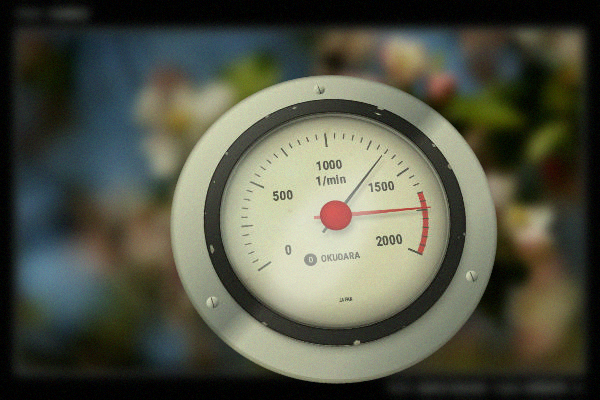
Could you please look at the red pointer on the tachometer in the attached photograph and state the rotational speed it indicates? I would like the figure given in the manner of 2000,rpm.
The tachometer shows 1750,rpm
